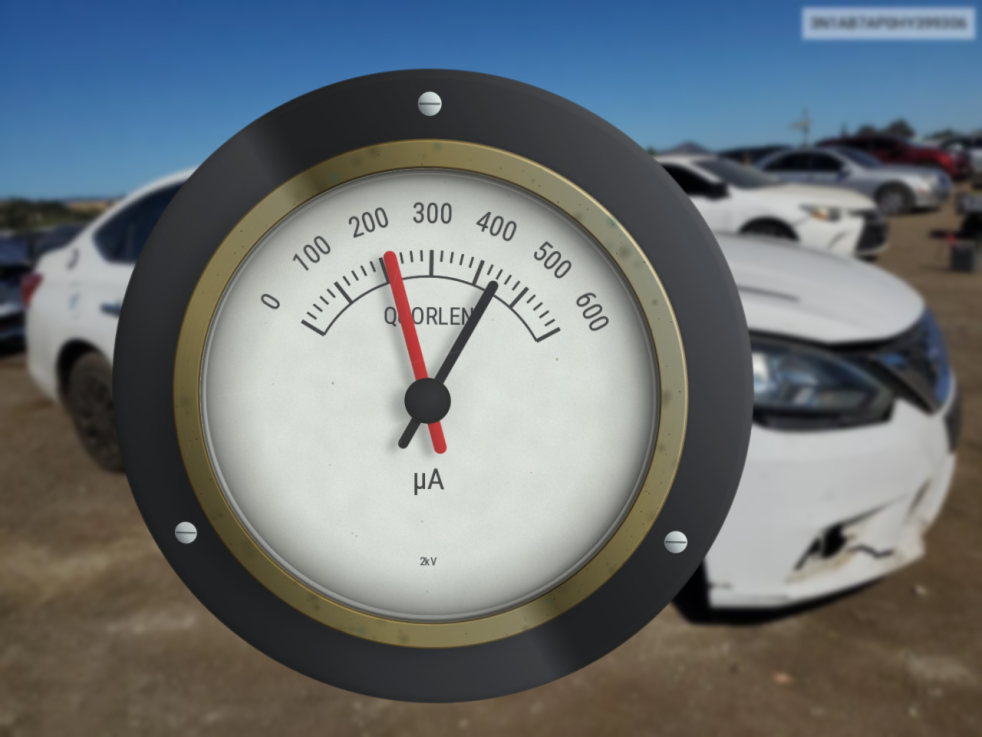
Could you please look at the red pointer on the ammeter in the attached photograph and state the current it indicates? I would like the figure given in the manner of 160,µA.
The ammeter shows 220,µA
